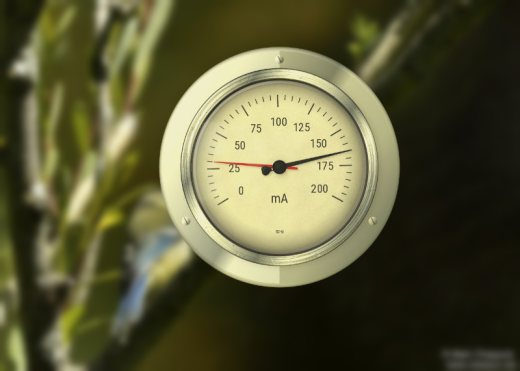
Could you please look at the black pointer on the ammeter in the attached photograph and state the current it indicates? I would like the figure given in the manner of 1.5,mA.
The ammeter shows 165,mA
